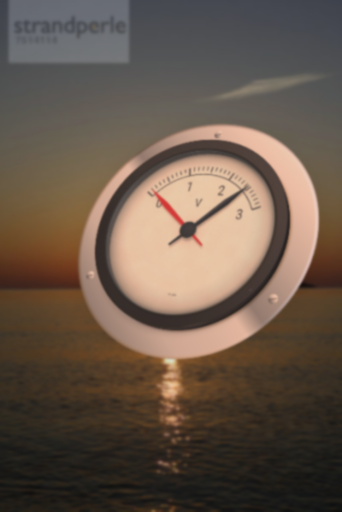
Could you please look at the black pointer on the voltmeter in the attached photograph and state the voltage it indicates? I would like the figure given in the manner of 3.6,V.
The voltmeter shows 2.5,V
